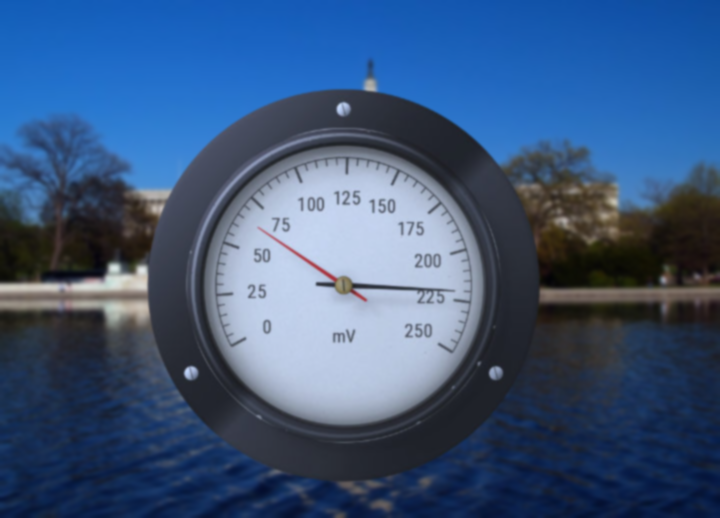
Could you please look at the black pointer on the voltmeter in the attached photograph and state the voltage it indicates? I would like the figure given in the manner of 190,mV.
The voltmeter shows 220,mV
